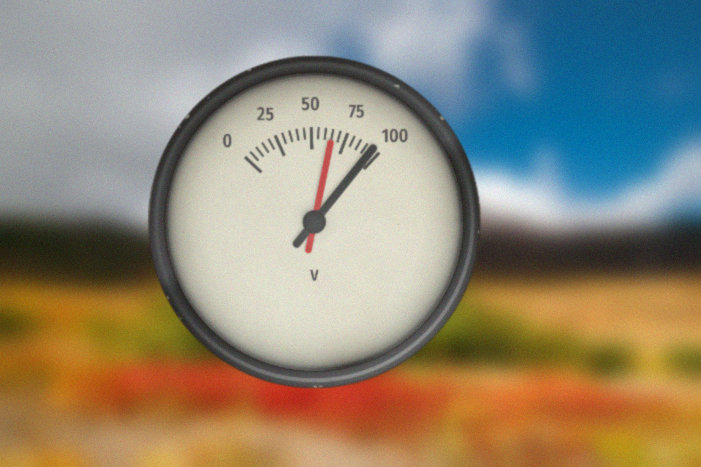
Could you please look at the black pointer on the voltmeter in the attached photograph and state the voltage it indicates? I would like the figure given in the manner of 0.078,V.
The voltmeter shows 95,V
